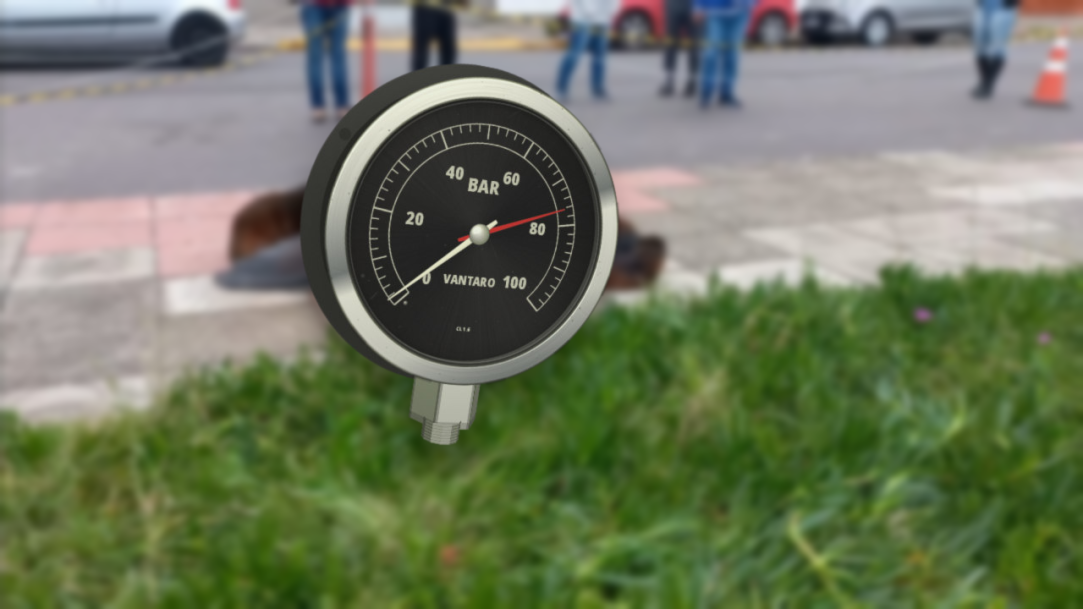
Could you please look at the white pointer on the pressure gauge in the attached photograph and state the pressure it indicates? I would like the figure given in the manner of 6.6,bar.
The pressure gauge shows 2,bar
